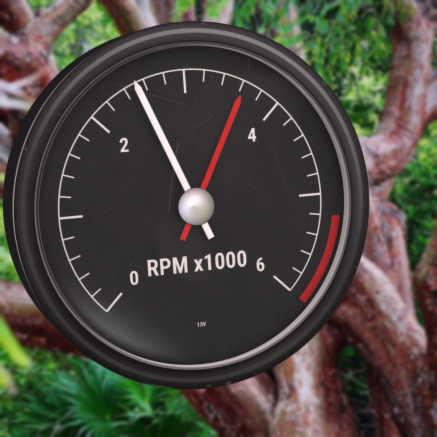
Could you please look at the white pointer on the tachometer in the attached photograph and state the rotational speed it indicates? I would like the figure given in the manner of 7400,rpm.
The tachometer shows 2500,rpm
